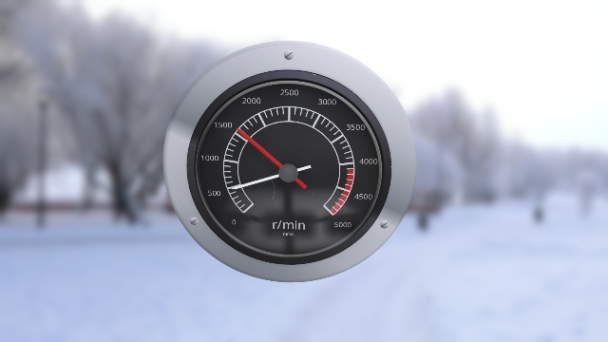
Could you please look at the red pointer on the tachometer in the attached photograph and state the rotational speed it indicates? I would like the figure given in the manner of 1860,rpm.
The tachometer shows 1600,rpm
